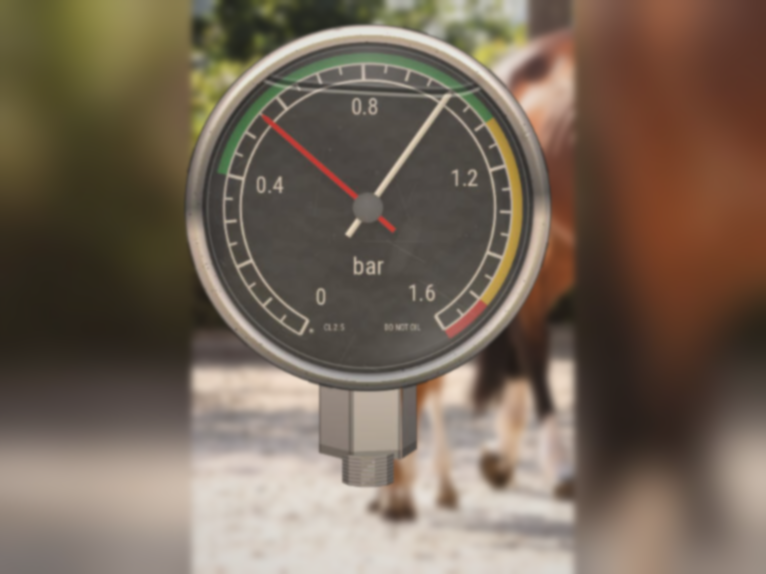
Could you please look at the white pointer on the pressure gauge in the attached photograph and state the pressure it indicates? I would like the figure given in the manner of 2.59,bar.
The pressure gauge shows 1,bar
